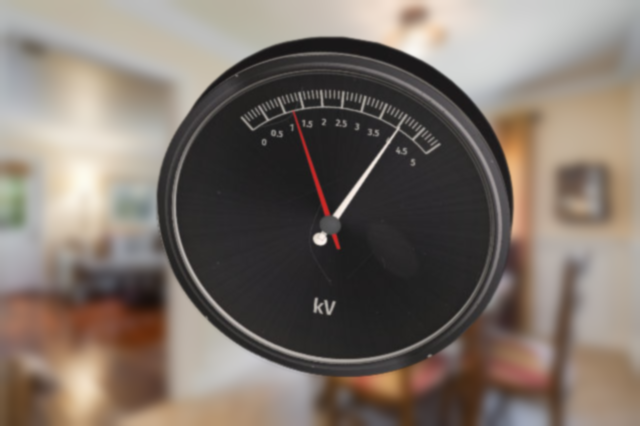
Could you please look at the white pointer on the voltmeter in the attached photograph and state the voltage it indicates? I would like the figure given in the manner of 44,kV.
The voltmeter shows 4,kV
